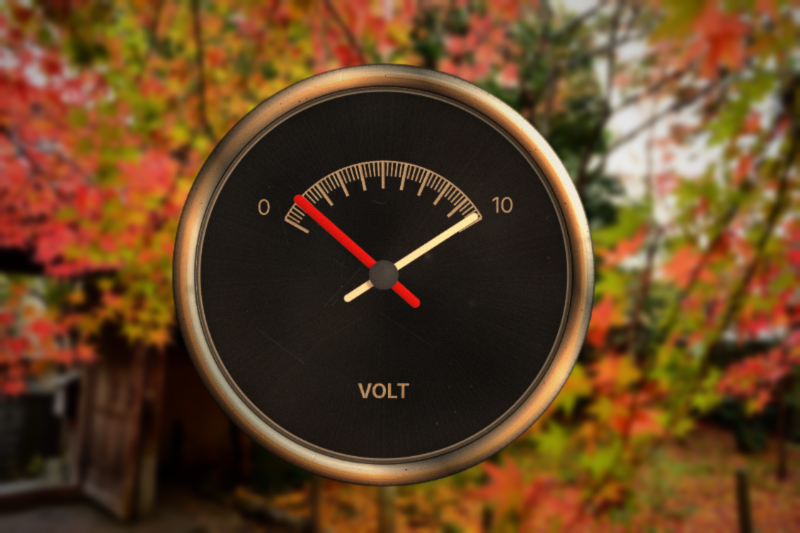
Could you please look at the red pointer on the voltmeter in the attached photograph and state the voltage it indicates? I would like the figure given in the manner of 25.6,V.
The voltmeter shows 1,V
